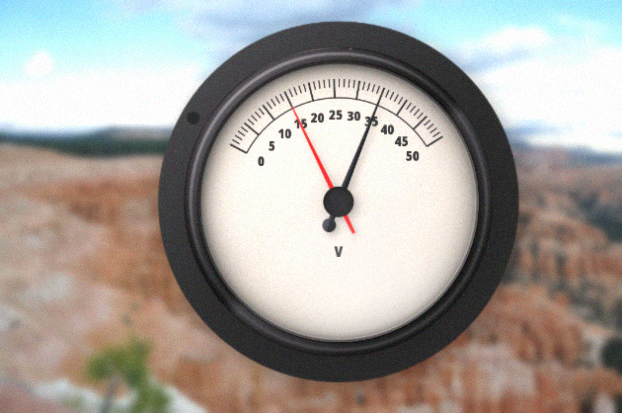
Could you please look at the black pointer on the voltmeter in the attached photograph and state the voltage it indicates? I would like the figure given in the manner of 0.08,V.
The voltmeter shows 35,V
